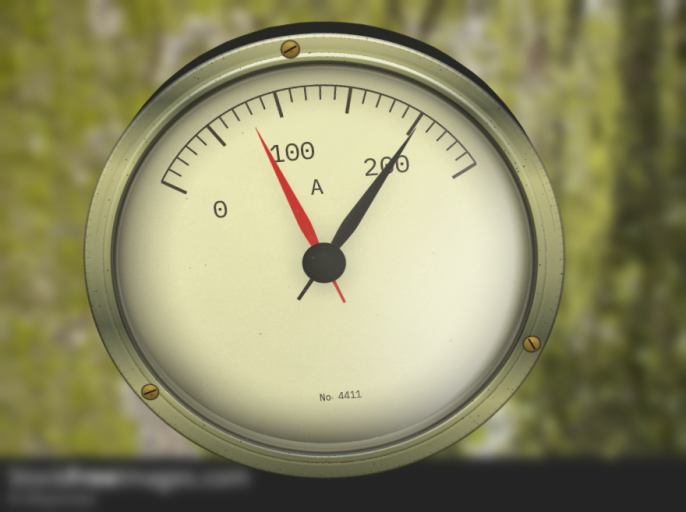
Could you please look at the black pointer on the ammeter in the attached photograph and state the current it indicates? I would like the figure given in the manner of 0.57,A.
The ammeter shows 200,A
